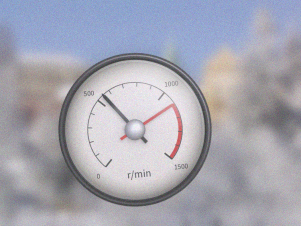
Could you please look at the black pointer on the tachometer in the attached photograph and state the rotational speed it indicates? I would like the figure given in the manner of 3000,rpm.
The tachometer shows 550,rpm
